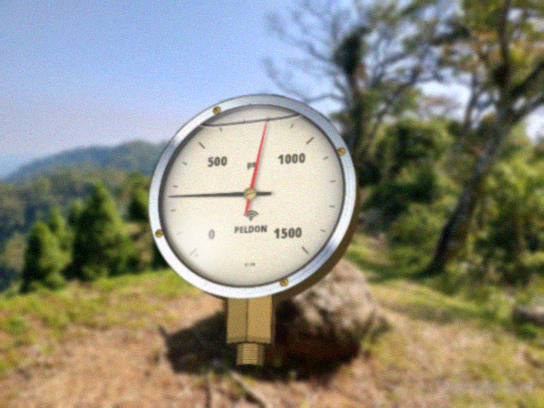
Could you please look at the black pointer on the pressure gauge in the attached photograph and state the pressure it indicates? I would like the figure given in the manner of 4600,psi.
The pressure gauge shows 250,psi
